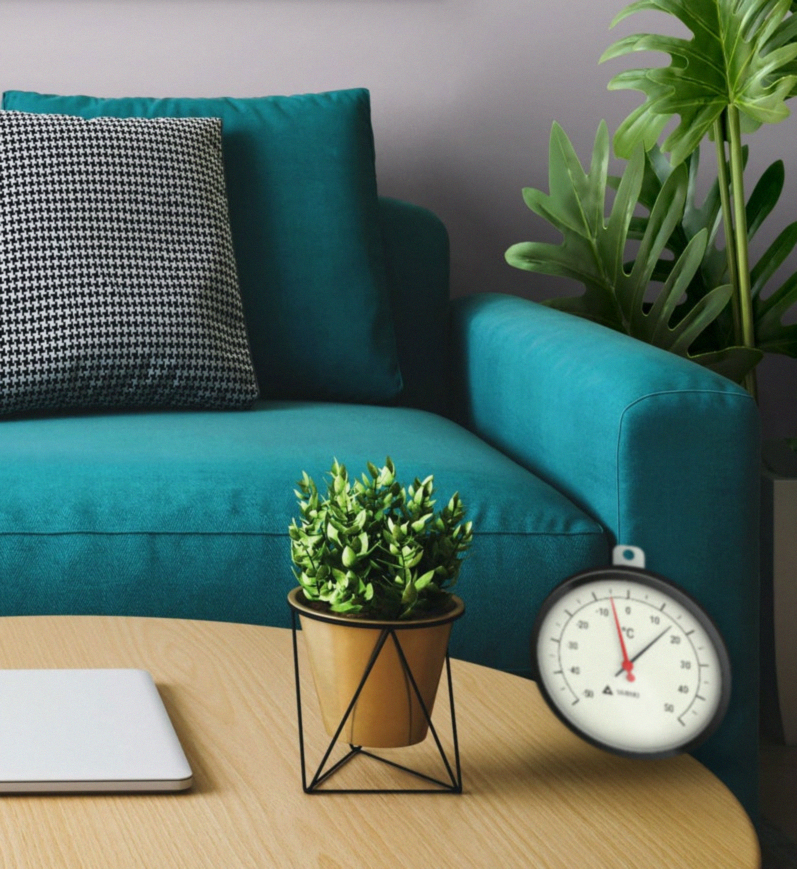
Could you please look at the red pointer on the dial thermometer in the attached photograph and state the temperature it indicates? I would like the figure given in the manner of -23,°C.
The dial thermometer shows -5,°C
